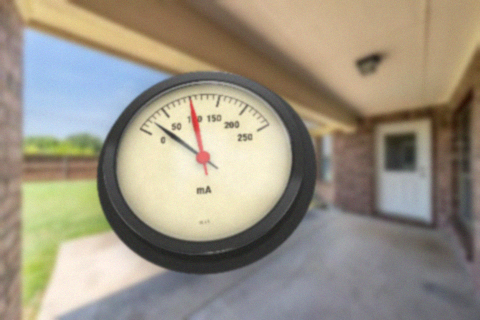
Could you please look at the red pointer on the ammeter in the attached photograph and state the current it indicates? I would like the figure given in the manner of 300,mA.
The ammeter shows 100,mA
